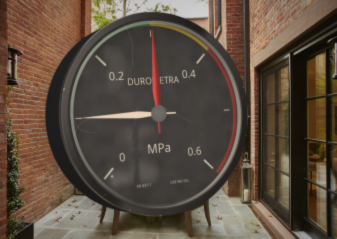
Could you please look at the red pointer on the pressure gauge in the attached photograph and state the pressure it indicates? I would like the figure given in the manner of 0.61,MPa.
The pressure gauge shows 0.3,MPa
